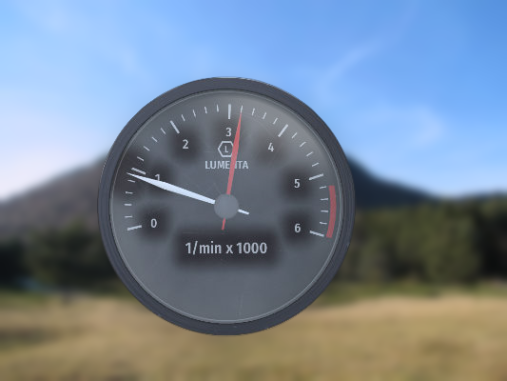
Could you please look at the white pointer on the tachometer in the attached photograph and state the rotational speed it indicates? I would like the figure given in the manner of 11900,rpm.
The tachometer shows 900,rpm
